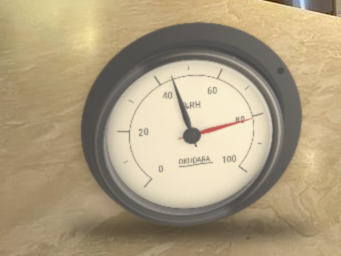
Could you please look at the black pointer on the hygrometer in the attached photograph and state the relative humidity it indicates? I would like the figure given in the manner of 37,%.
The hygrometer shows 45,%
